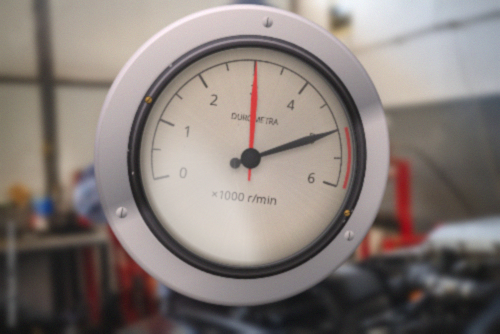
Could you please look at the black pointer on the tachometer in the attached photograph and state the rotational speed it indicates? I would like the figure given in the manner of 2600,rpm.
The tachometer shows 5000,rpm
